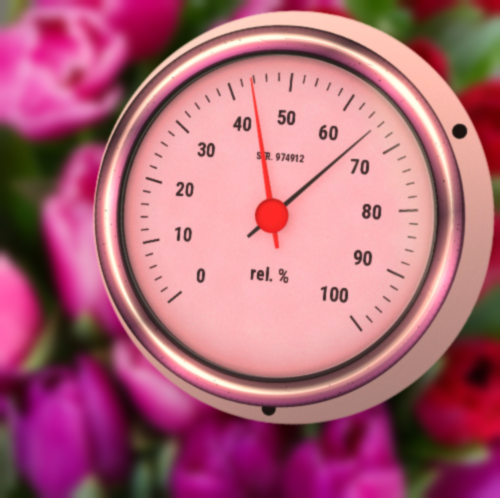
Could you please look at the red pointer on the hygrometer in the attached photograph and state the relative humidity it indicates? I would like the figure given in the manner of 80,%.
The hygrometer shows 44,%
